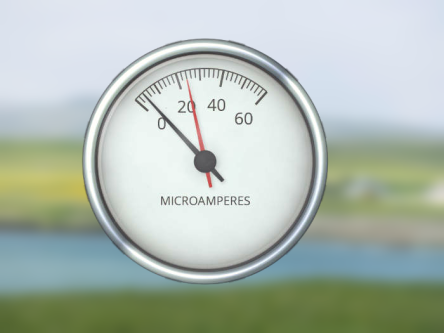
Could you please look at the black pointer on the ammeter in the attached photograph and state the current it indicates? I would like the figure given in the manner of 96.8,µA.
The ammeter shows 4,µA
